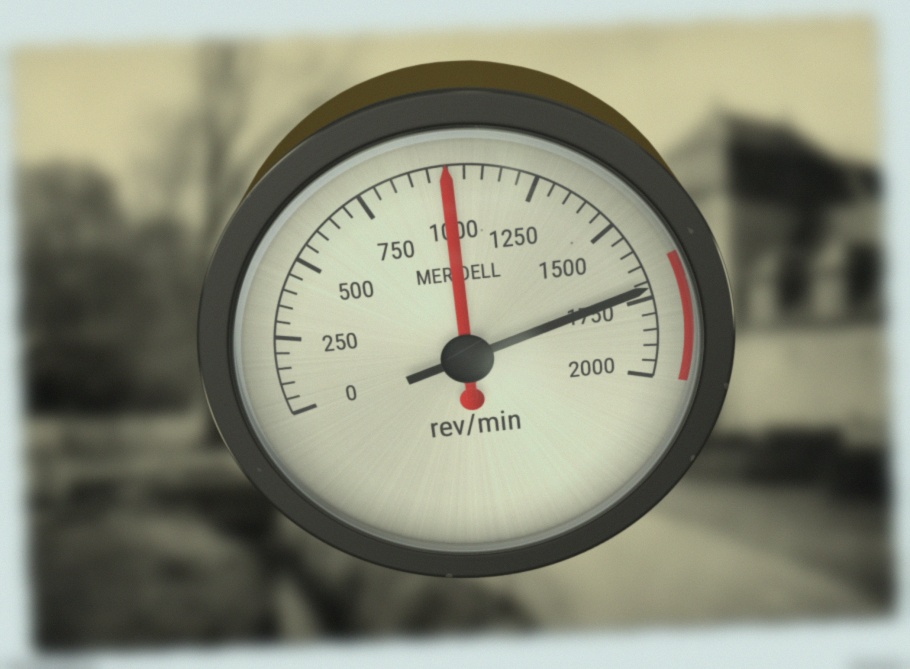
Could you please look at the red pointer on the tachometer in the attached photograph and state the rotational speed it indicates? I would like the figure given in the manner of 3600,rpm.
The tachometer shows 1000,rpm
